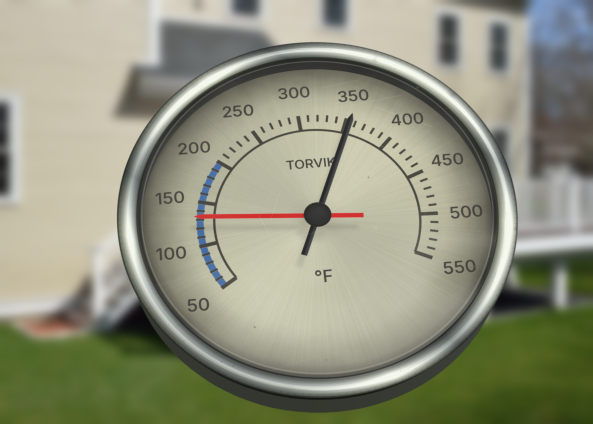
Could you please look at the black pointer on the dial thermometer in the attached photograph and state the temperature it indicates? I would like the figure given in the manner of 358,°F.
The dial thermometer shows 355,°F
